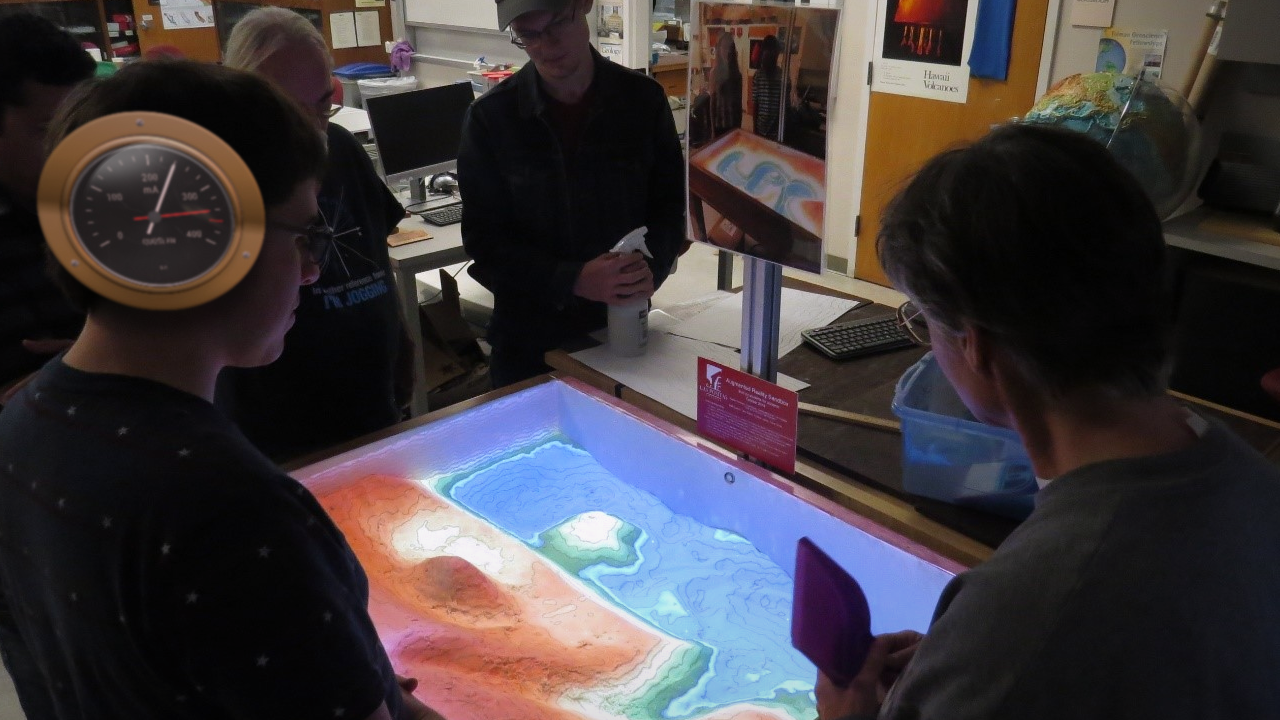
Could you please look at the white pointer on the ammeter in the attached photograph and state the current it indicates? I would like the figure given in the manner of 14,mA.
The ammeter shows 240,mA
